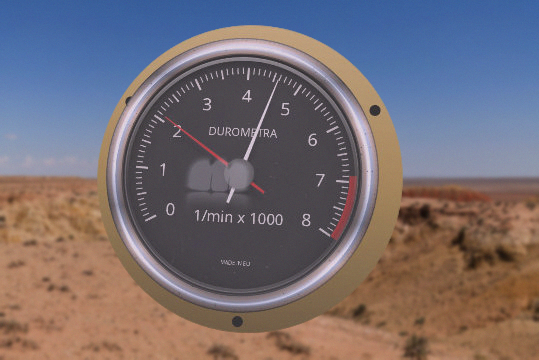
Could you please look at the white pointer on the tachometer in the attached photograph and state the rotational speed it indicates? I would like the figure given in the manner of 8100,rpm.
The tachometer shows 4600,rpm
